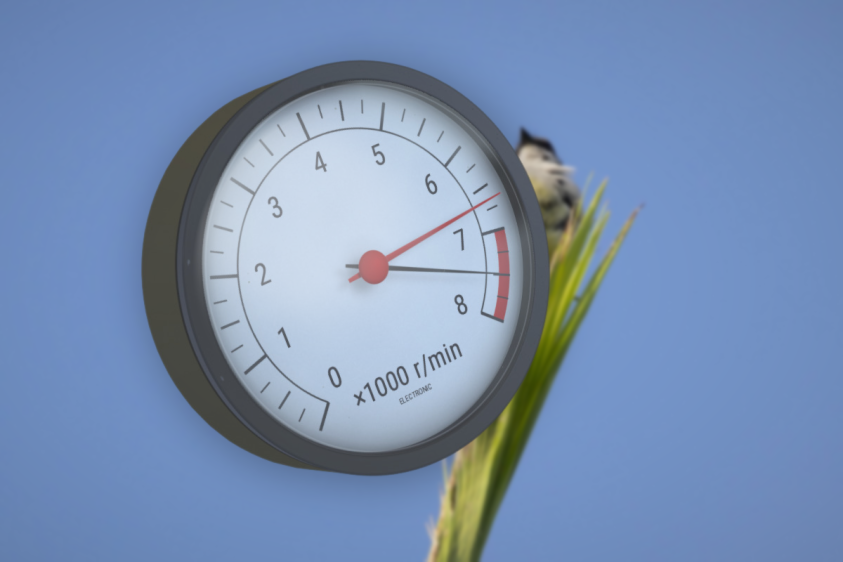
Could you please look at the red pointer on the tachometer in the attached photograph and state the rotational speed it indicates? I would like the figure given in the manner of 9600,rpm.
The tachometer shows 6625,rpm
